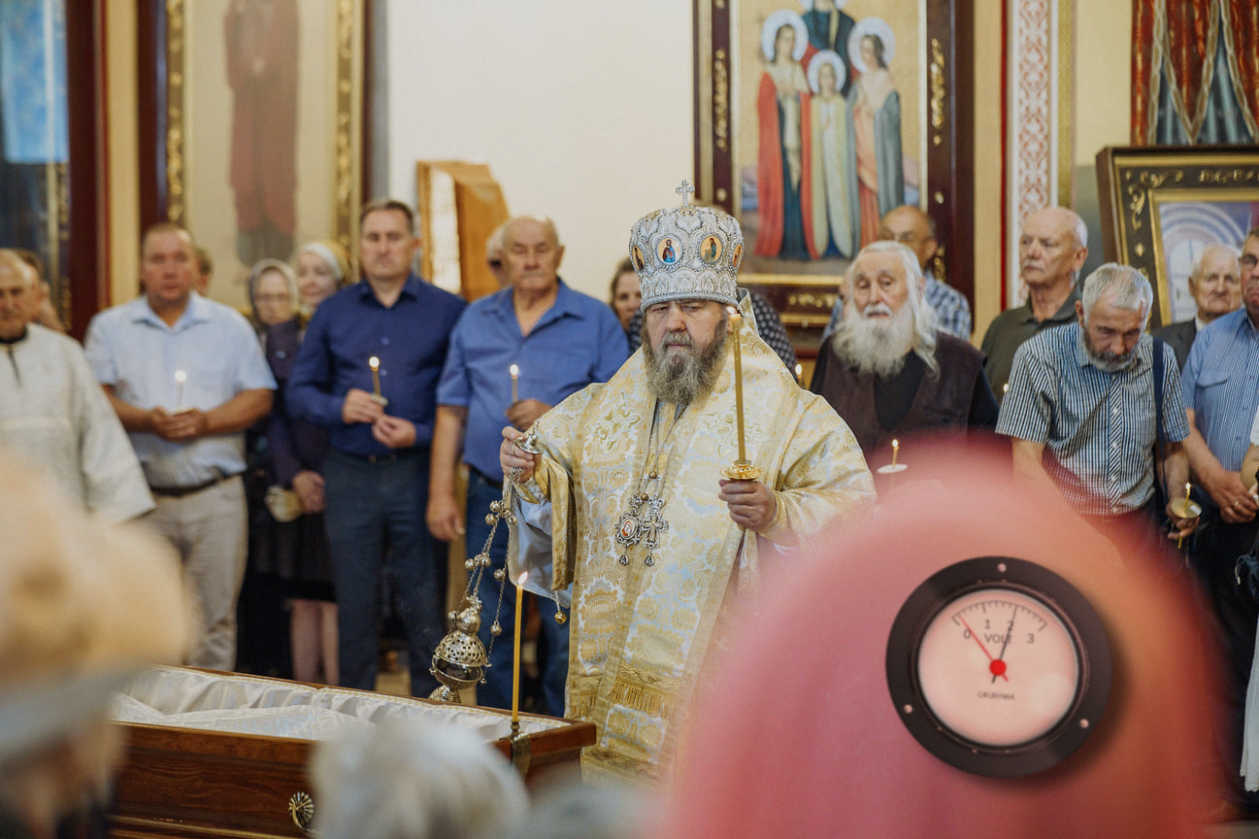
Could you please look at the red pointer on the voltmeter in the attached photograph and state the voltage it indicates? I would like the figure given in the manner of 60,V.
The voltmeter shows 0.2,V
